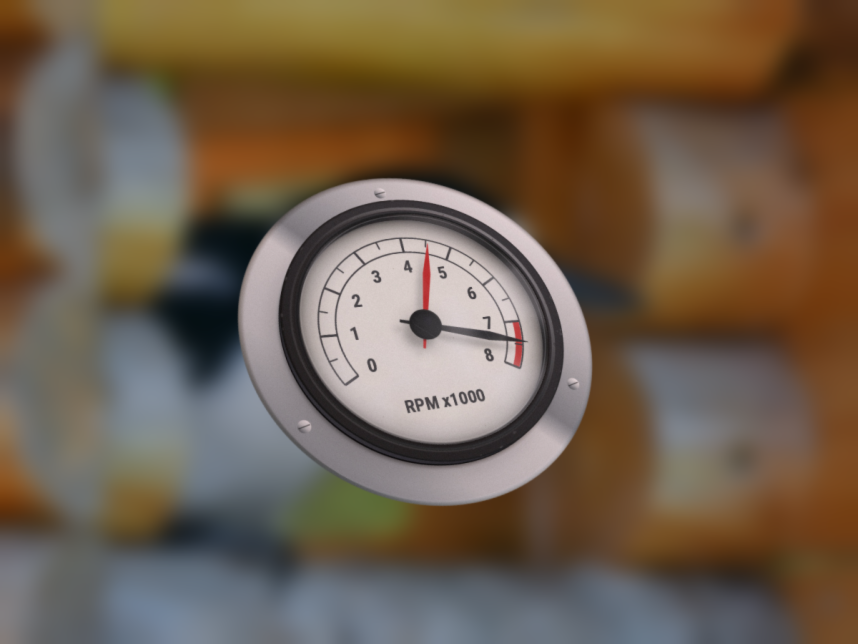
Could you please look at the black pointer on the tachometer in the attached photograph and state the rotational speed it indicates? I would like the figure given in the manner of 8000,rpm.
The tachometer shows 7500,rpm
